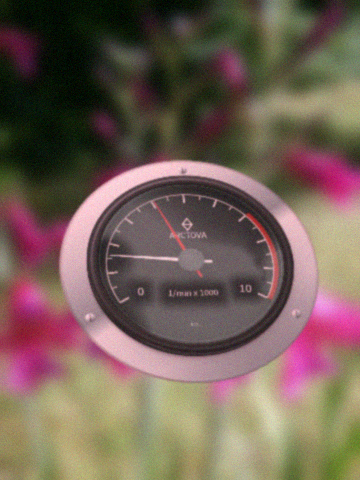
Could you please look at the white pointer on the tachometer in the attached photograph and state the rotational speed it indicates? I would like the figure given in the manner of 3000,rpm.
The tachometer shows 1500,rpm
